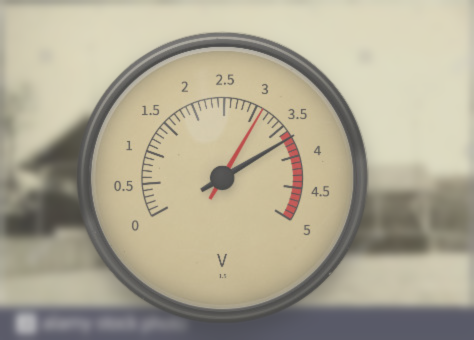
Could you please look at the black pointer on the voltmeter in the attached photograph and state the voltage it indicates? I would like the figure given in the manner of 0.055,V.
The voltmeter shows 3.7,V
